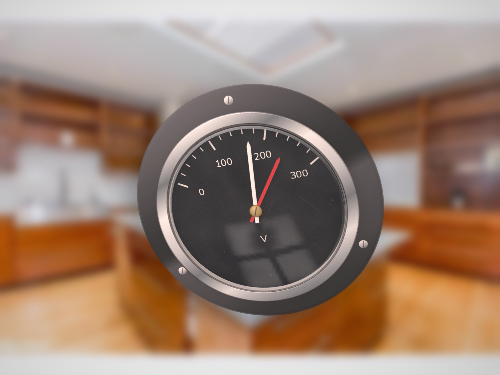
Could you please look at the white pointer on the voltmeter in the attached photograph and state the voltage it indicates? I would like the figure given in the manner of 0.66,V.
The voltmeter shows 170,V
